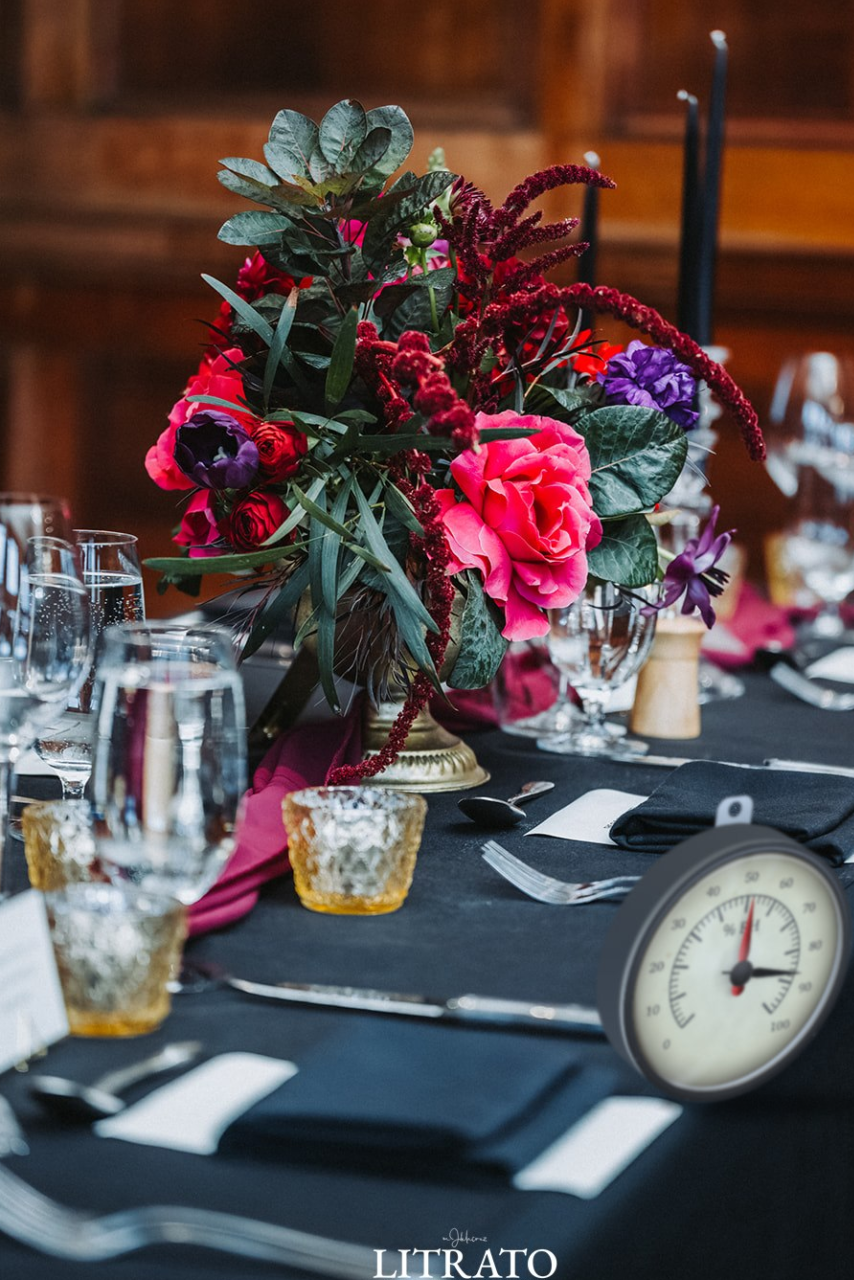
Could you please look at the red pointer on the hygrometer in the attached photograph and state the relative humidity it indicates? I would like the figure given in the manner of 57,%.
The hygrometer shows 50,%
